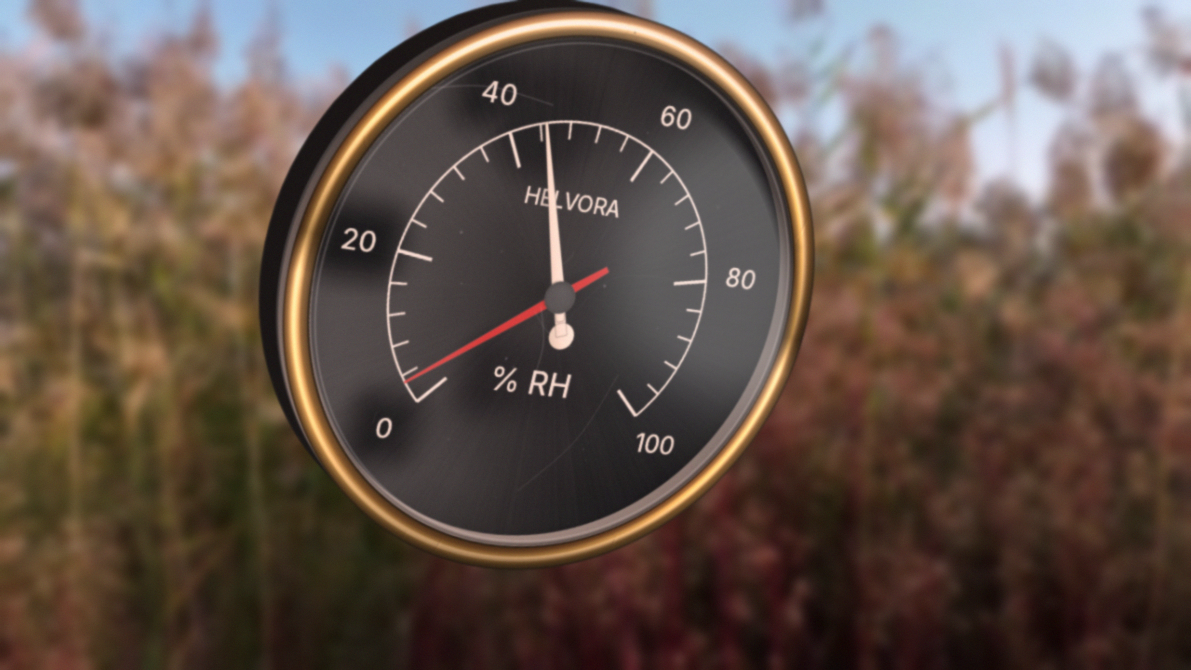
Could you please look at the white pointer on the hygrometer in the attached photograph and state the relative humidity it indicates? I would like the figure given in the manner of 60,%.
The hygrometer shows 44,%
